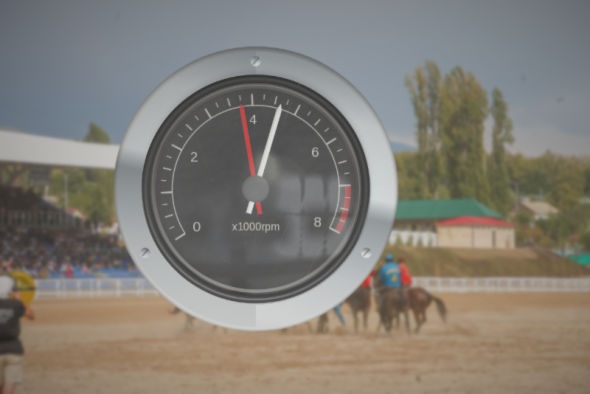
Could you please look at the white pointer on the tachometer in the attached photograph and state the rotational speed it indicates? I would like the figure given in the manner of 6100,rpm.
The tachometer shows 4625,rpm
